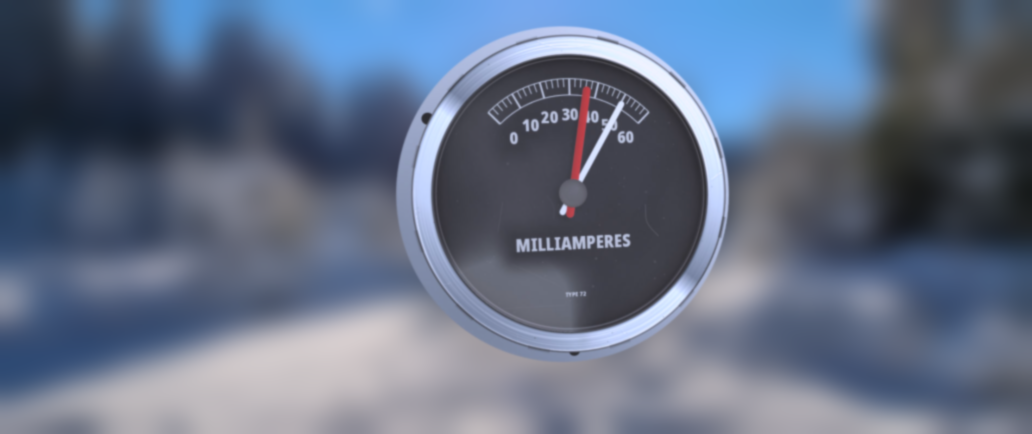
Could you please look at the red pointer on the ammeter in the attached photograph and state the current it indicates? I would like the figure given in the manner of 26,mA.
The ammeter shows 36,mA
